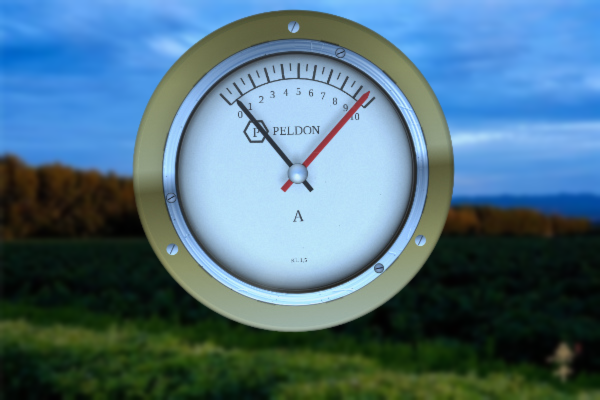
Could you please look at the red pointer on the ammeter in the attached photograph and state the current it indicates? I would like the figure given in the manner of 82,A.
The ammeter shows 9.5,A
